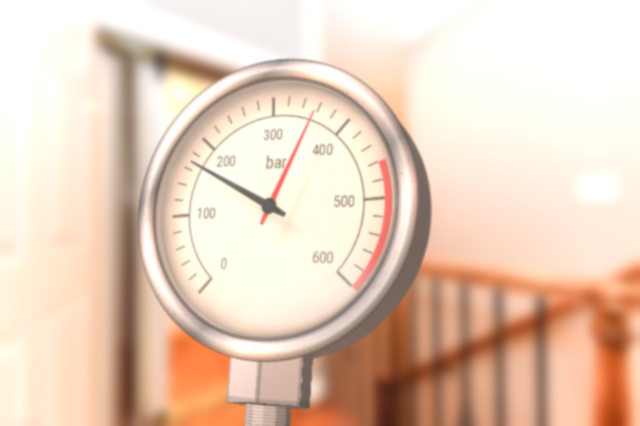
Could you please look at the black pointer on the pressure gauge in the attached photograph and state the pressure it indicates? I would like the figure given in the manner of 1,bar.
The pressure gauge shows 170,bar
